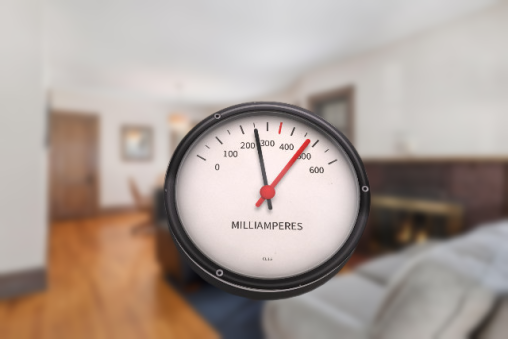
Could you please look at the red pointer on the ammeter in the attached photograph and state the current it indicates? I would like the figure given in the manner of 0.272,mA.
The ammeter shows 475,mA
